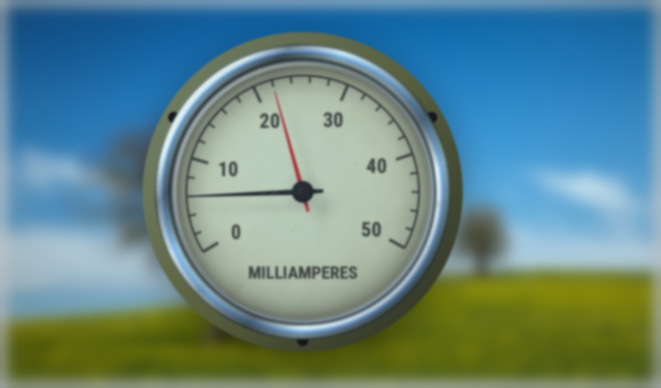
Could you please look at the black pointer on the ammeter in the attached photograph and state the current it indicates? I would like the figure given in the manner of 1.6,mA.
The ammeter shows 6,mA
